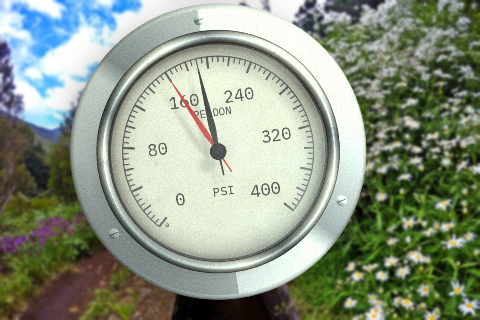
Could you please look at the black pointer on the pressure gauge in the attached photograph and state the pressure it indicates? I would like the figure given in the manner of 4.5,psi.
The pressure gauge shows 190,psi
